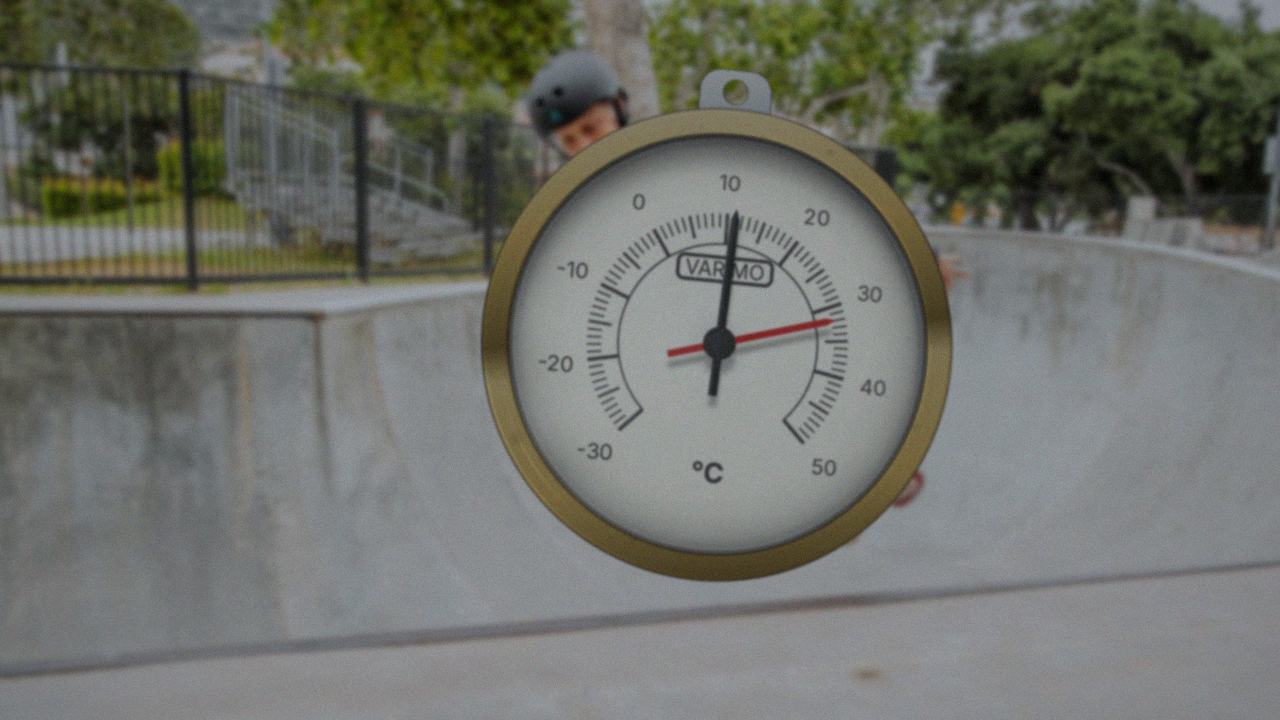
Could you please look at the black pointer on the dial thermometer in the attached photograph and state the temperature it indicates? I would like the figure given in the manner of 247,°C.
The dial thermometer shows 11,°C
